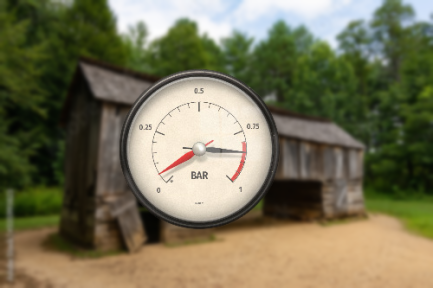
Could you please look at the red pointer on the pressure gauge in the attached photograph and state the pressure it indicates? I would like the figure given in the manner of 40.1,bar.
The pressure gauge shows 0.05,bar
